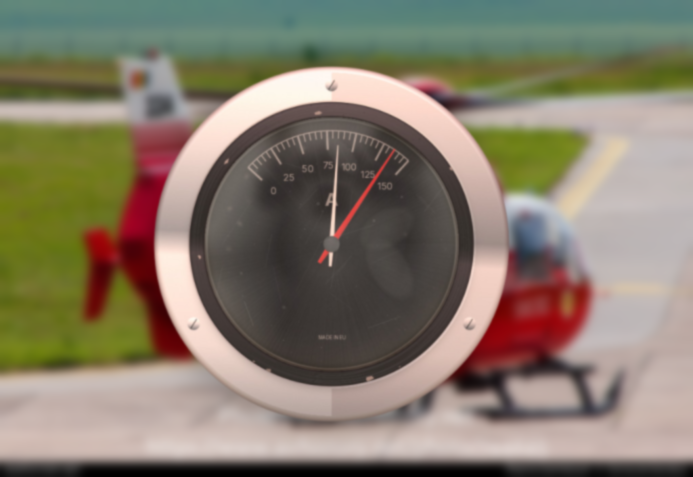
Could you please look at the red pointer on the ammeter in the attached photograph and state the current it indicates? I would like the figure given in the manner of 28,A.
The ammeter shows 135,A
